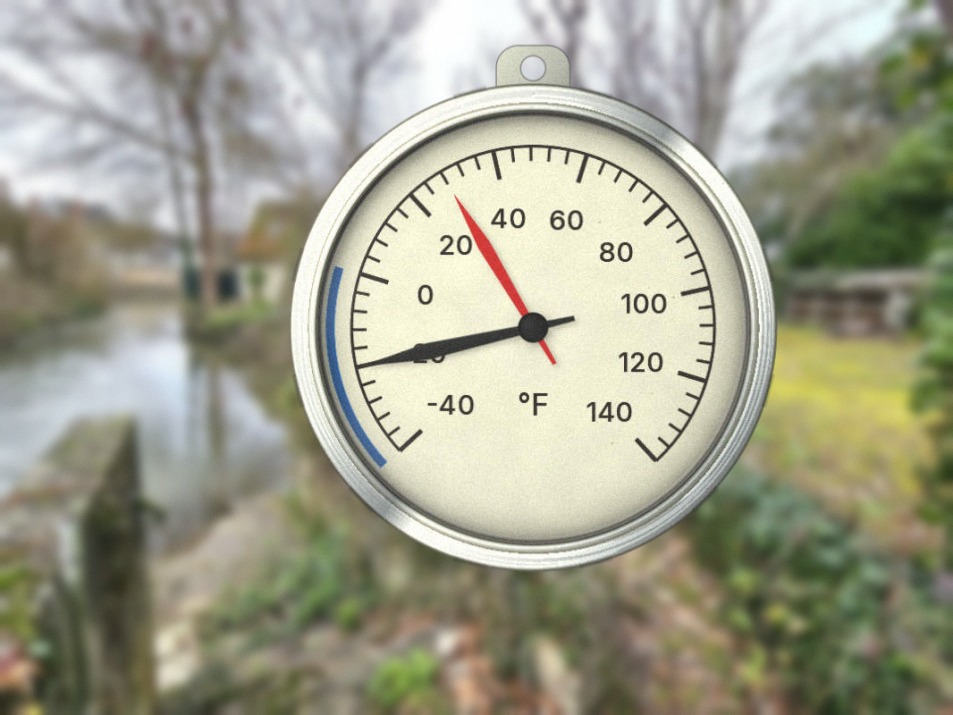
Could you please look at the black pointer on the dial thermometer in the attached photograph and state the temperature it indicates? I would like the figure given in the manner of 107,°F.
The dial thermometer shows -20,°F
